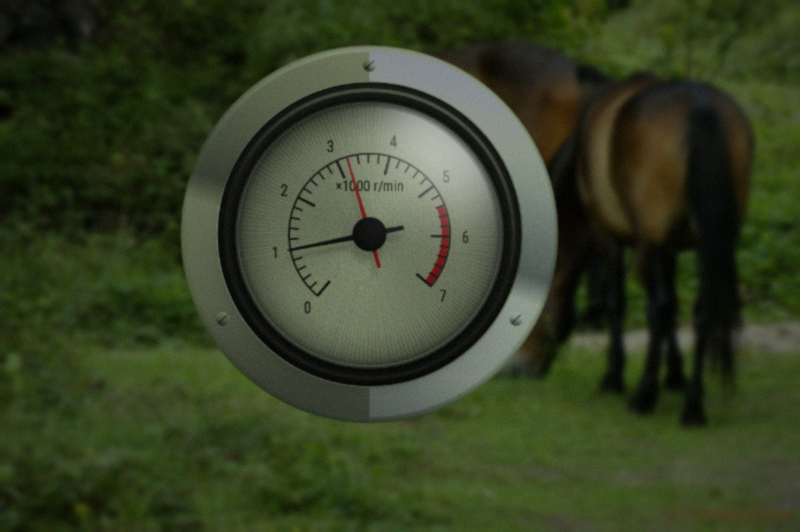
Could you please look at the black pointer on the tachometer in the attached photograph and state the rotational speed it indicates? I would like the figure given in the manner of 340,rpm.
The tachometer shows 1000,rpm
